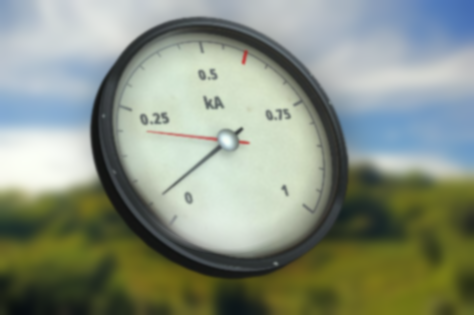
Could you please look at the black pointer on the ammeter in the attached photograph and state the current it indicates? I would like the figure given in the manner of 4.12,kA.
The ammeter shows 0.05,kA
